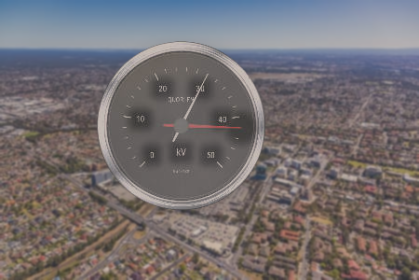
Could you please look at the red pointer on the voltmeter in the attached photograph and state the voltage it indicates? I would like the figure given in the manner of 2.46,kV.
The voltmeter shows 42,kV
